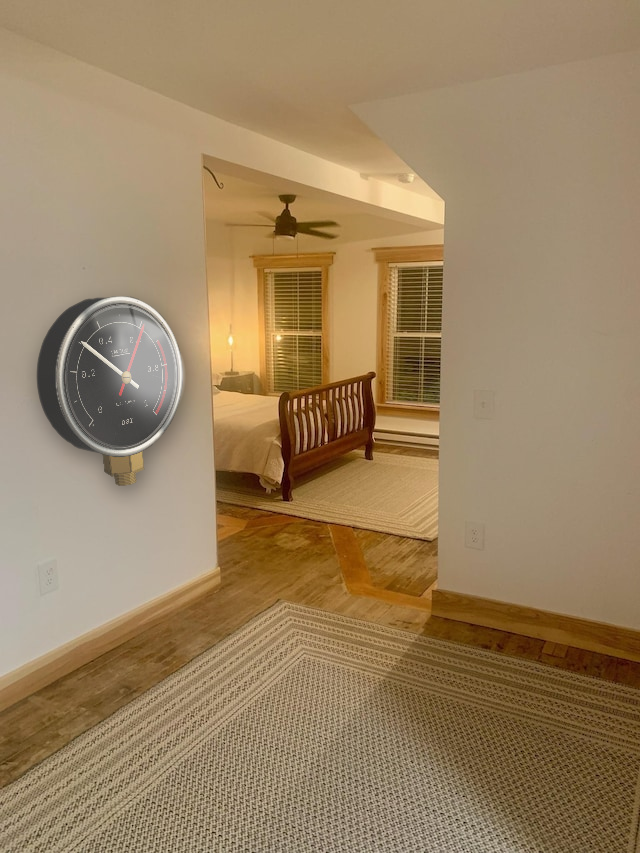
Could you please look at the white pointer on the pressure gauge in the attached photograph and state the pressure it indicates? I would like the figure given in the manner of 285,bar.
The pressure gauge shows 0.3,bar
